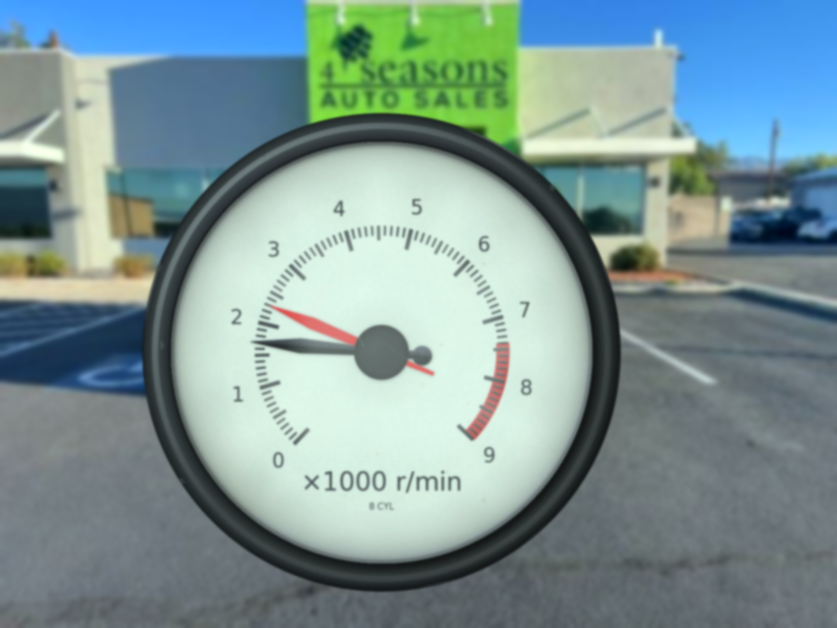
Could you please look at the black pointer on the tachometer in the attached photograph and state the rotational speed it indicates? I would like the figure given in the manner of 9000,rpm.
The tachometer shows 1700,rpm
